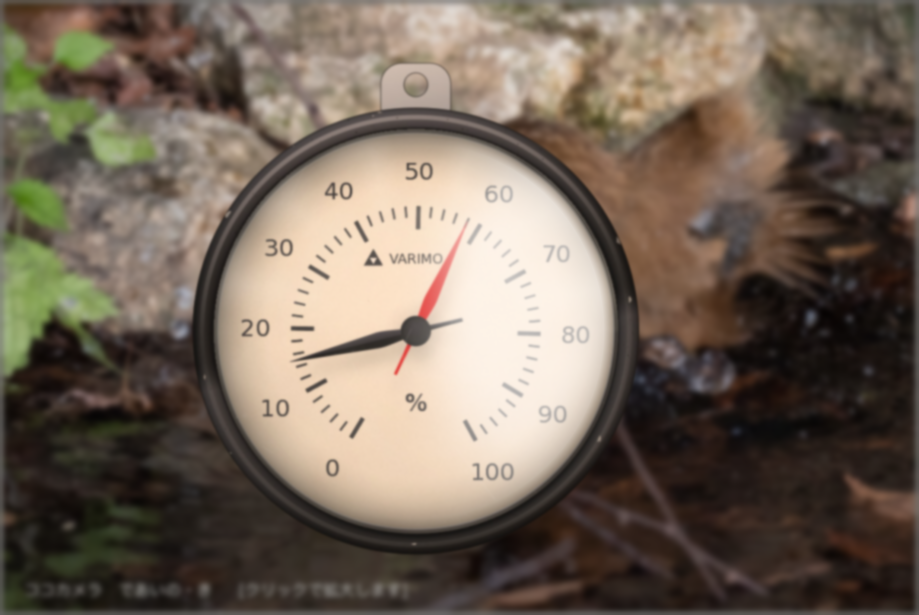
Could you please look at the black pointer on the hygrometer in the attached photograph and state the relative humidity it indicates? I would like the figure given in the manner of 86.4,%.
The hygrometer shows 15,%
